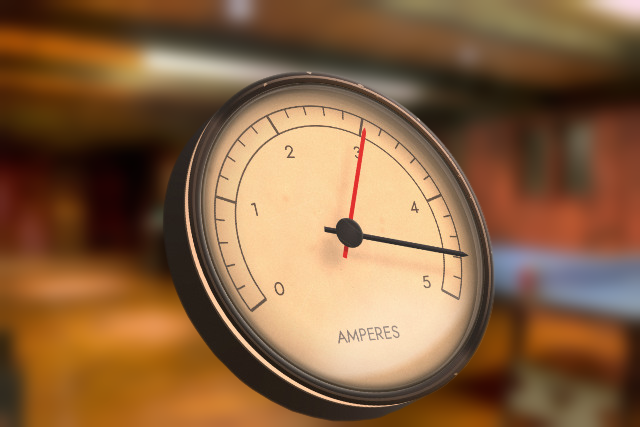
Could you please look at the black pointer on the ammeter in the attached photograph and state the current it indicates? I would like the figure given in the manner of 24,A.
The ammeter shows 4.6,A
